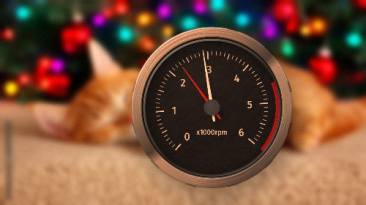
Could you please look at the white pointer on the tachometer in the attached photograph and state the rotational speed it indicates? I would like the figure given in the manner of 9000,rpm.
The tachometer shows 2900,rpm
